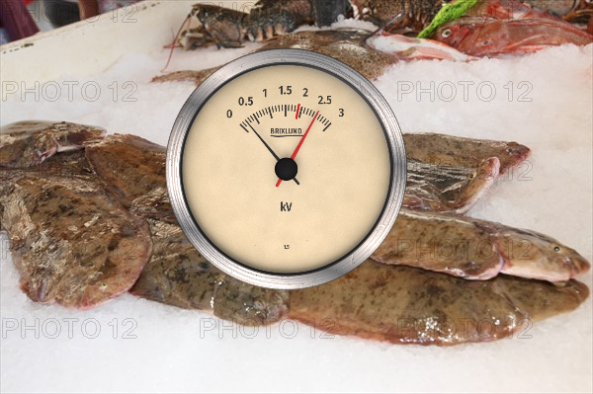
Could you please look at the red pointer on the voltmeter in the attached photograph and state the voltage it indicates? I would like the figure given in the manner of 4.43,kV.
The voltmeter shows 2.5,kV
